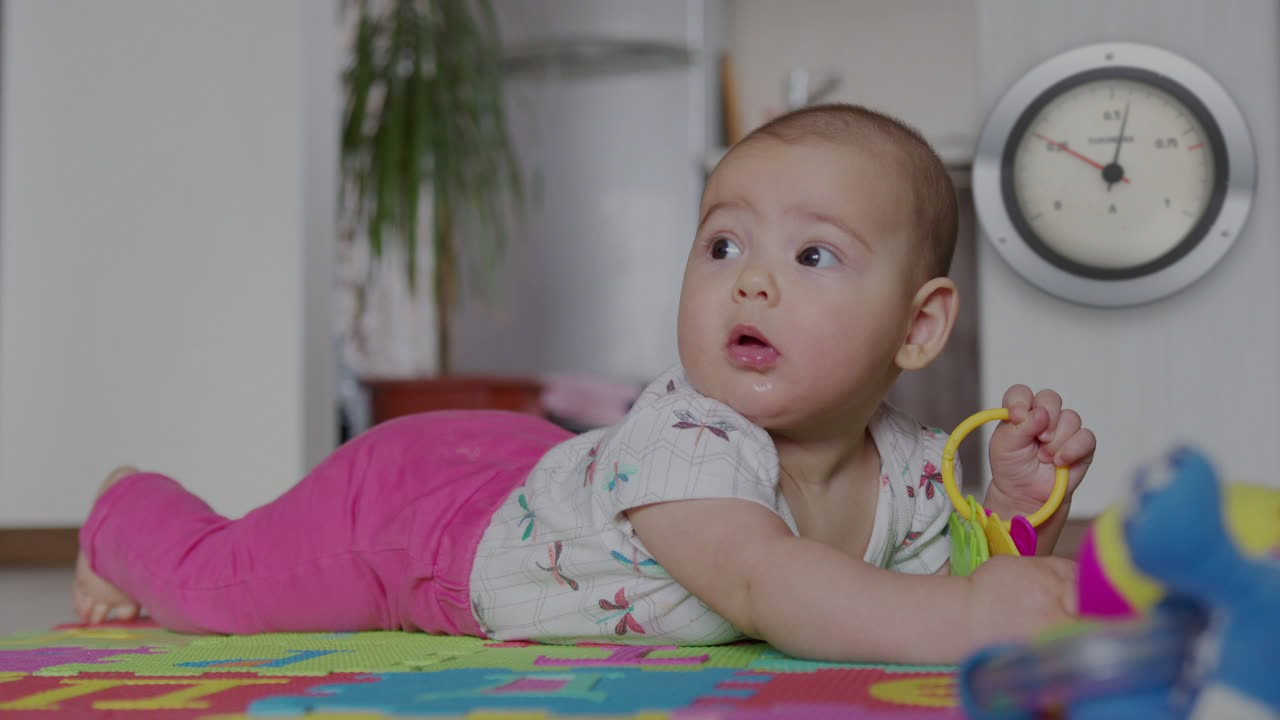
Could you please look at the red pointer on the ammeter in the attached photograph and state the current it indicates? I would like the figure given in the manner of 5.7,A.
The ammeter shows 0.25,A
